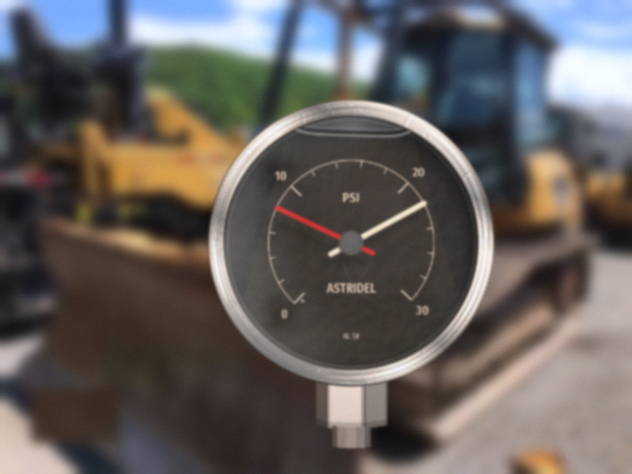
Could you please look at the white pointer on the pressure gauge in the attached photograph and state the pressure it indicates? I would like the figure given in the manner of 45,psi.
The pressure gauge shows 22,psi
